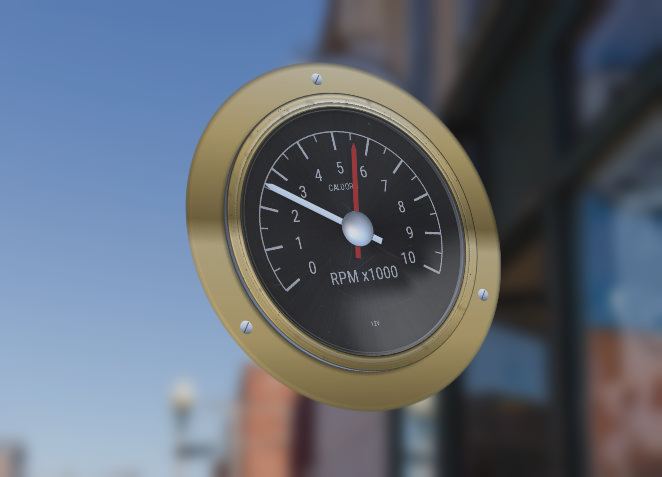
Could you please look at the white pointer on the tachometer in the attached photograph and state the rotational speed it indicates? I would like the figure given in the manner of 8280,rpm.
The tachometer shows 2500,rpm
